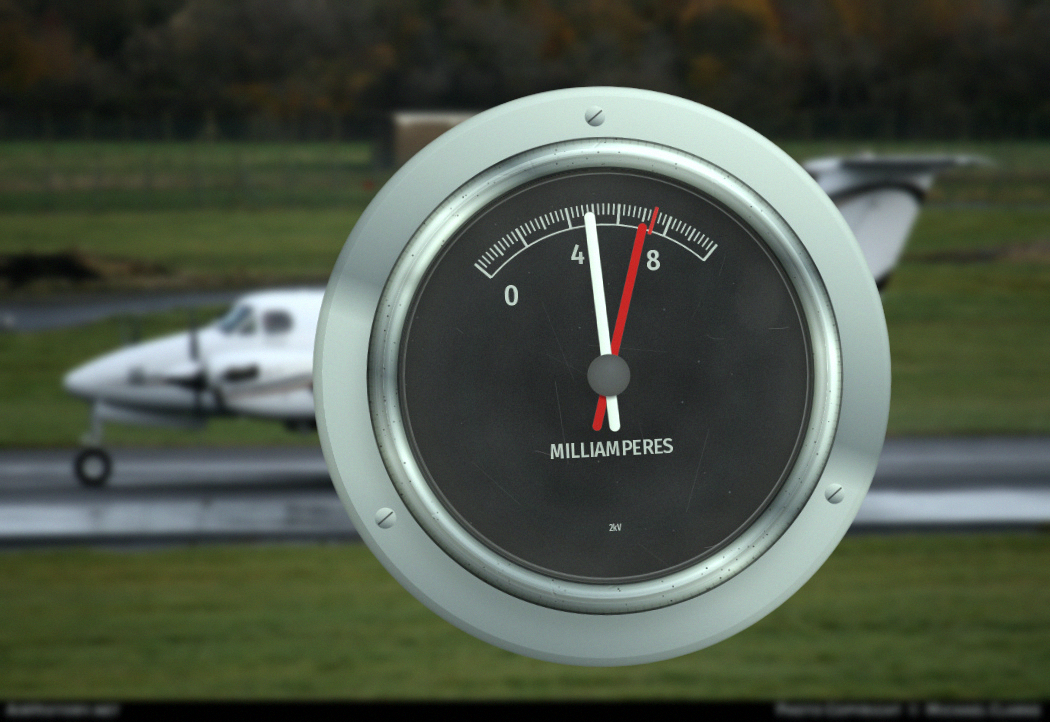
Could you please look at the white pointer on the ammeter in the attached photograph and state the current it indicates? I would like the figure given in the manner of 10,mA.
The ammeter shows 4.8,mA
